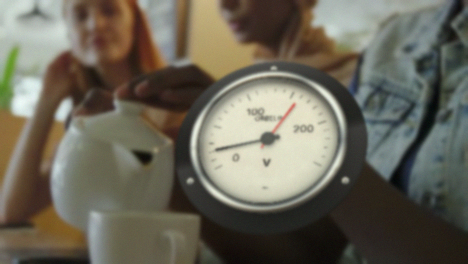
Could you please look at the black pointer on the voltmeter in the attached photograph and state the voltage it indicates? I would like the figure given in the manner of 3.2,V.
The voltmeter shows 20,V
